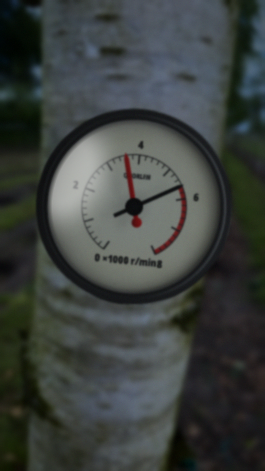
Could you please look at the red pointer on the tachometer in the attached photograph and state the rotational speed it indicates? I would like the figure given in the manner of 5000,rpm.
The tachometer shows 3600,rpm
